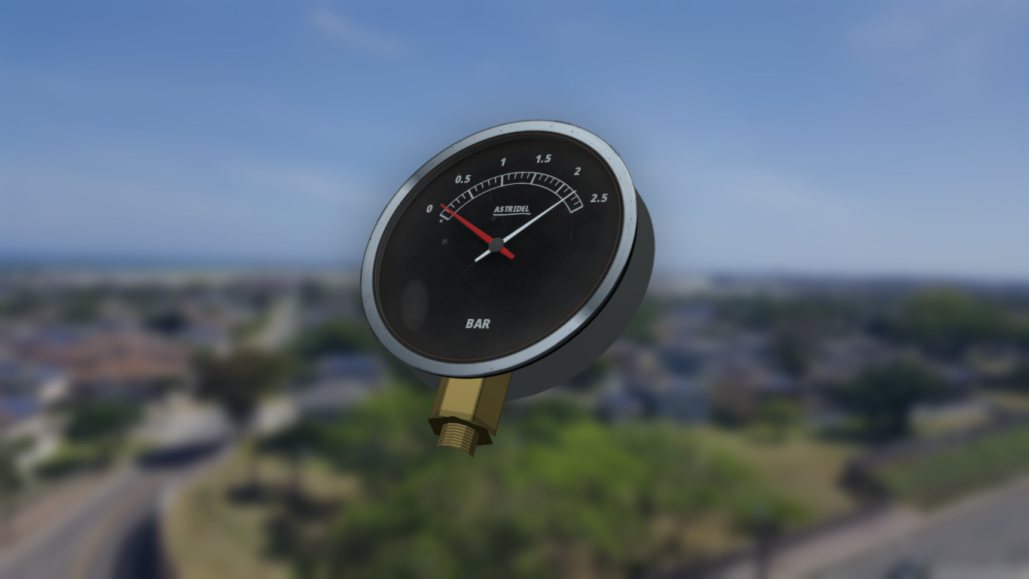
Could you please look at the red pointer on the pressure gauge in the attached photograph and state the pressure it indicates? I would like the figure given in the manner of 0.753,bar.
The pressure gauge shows 0.1,bar
